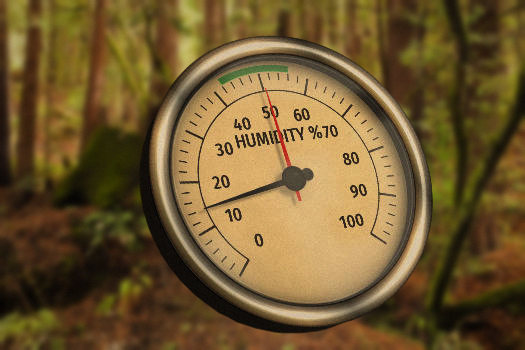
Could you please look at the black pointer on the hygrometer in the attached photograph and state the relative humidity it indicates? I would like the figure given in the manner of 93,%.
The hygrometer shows 14,%
